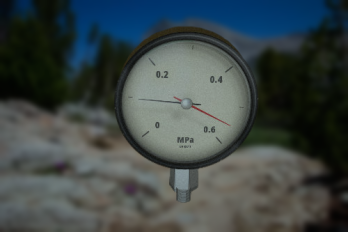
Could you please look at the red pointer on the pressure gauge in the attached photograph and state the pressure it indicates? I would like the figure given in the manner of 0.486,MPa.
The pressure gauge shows 0.55,MPa
